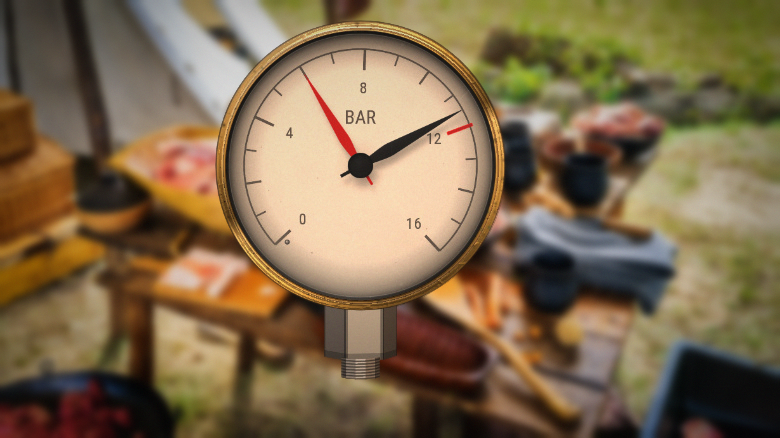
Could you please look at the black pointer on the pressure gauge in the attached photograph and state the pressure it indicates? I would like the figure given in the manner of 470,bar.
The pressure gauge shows 11.5,bar
